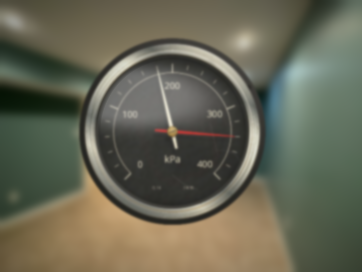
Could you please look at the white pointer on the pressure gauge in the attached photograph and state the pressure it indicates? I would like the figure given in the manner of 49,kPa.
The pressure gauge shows 180,kPa
